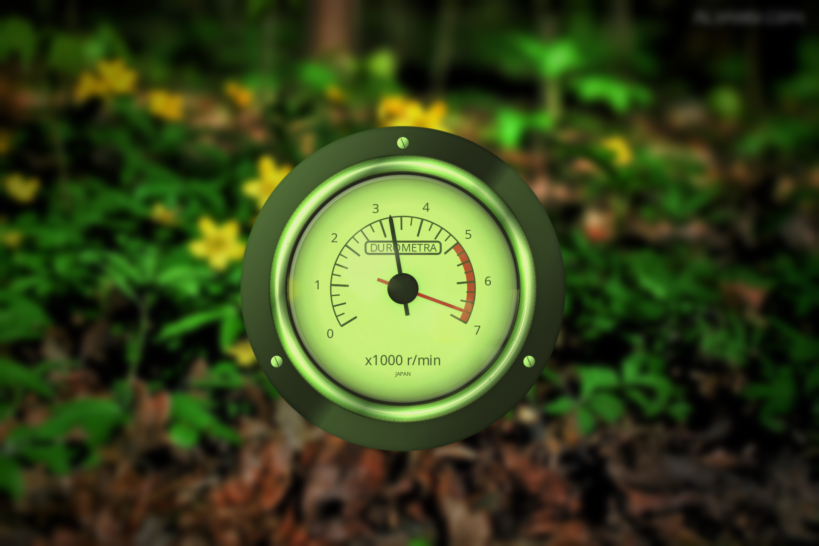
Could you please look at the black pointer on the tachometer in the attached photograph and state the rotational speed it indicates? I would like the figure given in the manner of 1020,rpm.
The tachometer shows 3250,rpm
